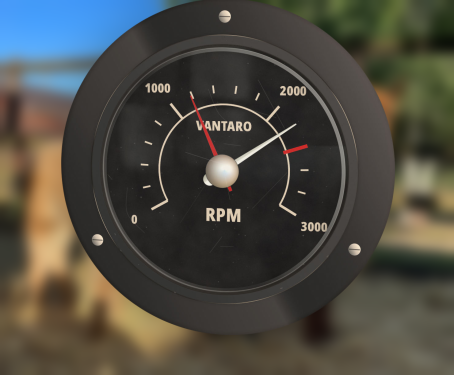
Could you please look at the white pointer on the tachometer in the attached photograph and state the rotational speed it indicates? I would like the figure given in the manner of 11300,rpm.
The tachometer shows 2200,rpm
